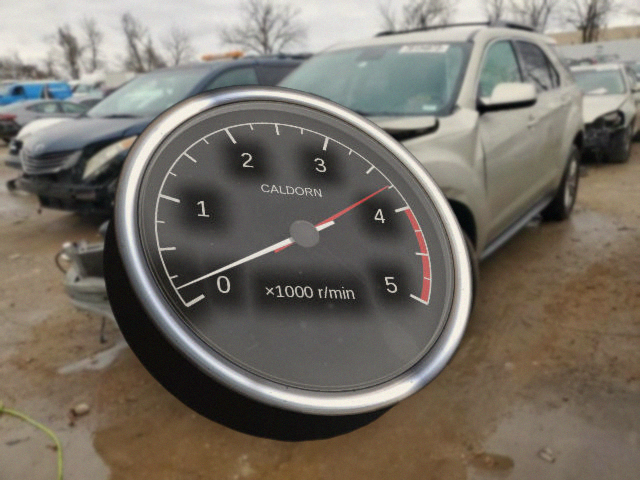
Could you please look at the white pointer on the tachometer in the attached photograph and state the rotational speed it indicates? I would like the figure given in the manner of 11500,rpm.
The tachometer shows 125,rpm
